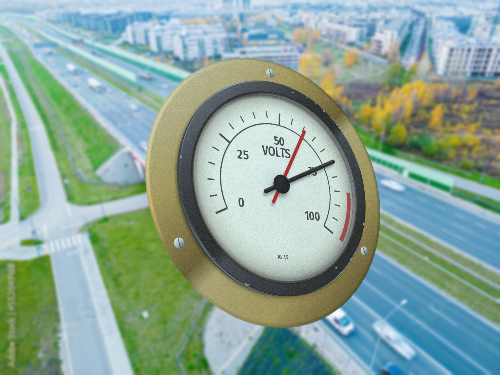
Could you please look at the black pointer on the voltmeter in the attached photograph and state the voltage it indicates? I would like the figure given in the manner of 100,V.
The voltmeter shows 75,V
